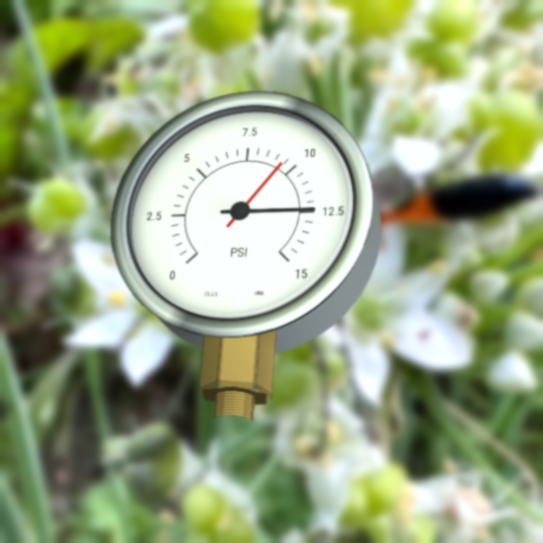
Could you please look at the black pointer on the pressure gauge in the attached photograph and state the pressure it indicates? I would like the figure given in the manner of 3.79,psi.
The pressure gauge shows 12.5,psi
